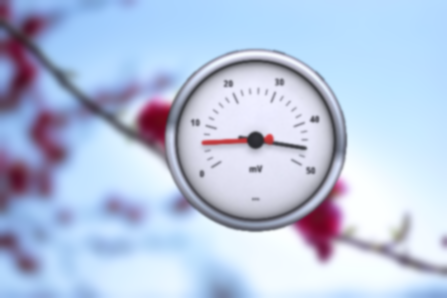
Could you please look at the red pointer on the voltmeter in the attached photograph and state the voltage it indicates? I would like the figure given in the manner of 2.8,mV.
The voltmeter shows 6,mV
